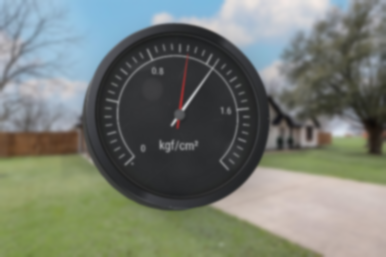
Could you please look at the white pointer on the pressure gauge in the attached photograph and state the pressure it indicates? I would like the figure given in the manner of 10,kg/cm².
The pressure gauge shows 1.25,kg/cm²
